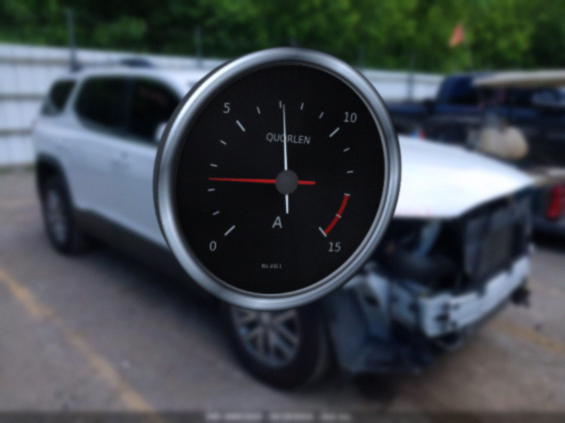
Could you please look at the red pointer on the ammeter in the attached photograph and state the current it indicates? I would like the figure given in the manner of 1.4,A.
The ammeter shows 2.5,A
